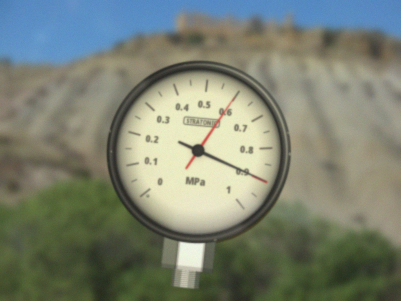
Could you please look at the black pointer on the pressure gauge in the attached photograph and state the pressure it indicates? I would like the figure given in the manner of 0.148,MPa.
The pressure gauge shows 0.9,MPa
